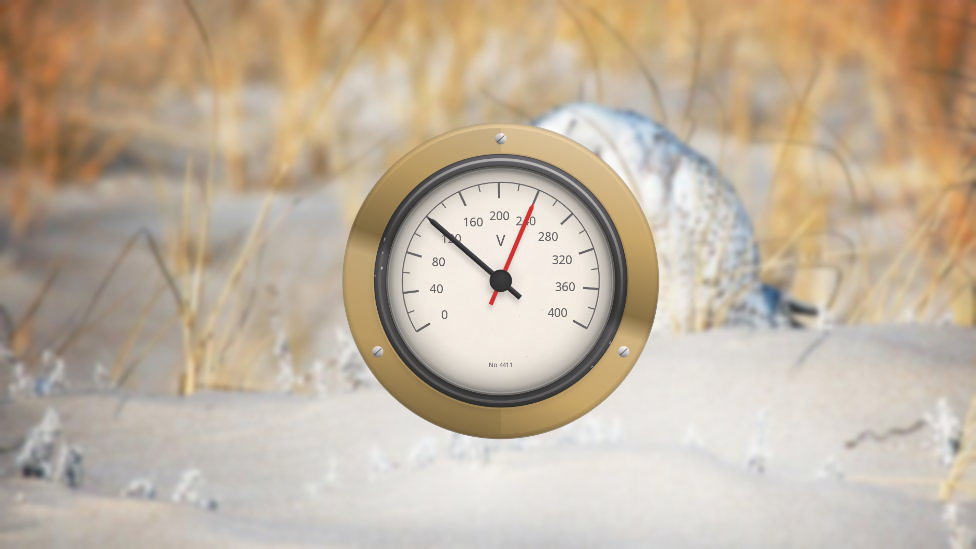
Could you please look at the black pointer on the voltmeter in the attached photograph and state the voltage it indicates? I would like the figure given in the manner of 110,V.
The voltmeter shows 120,V
